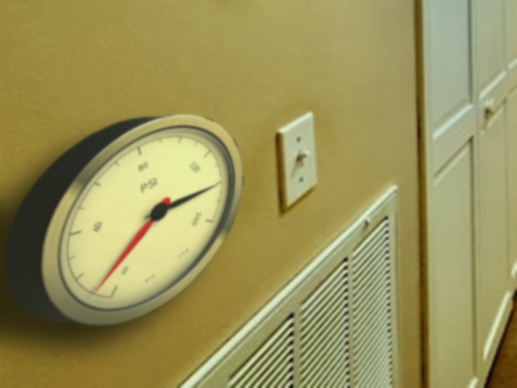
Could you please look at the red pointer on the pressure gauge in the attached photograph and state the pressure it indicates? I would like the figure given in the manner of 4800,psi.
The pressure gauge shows 10,psi
